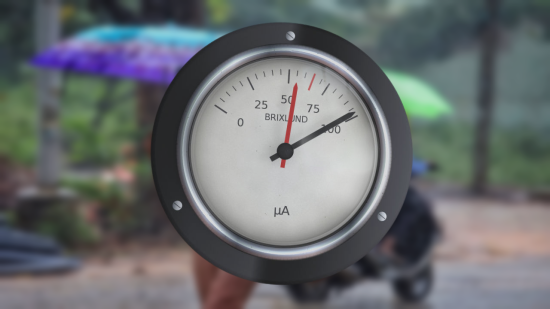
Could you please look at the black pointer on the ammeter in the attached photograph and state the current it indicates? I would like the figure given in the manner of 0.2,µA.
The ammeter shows 97.5,µA
